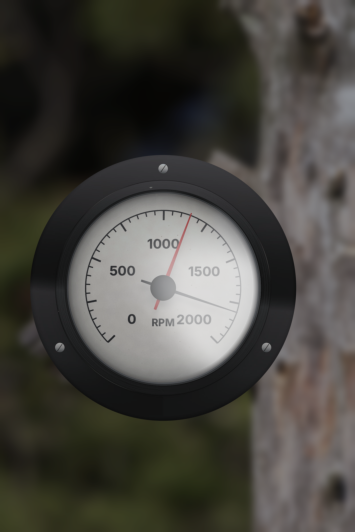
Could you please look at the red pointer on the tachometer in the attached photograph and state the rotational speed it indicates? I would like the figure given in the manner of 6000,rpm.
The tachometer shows 1150,rpm
